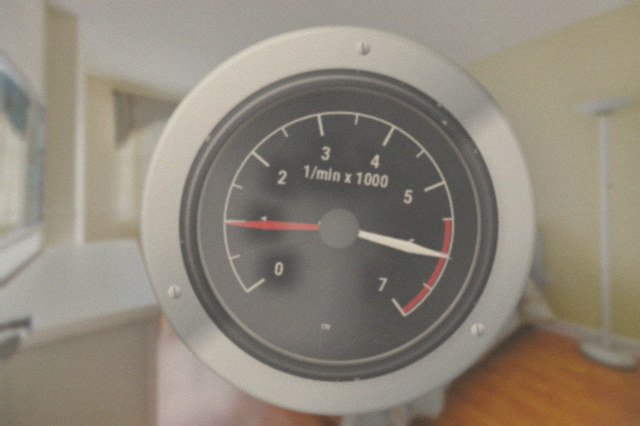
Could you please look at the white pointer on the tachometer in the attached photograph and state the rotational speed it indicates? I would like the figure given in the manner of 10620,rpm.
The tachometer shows 6000,rpm
